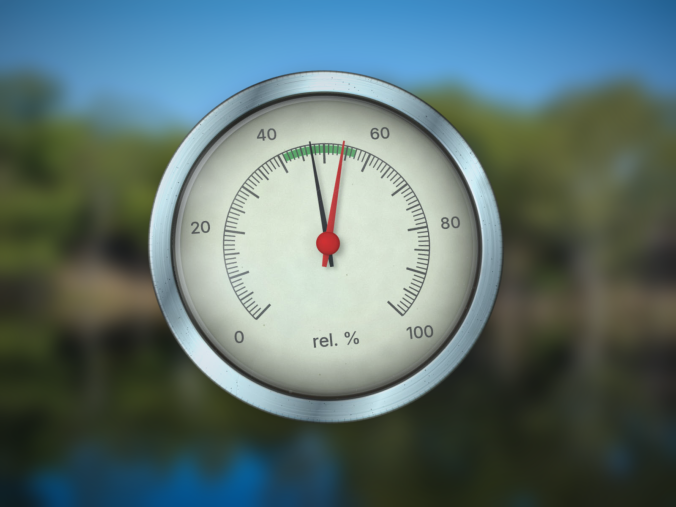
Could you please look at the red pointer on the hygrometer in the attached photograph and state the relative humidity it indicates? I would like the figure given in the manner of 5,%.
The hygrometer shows 54,%
